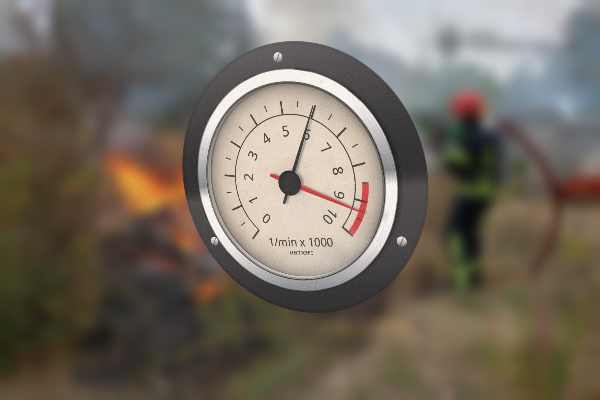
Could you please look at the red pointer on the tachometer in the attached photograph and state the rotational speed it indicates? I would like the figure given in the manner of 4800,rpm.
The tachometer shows 9250,rpm
